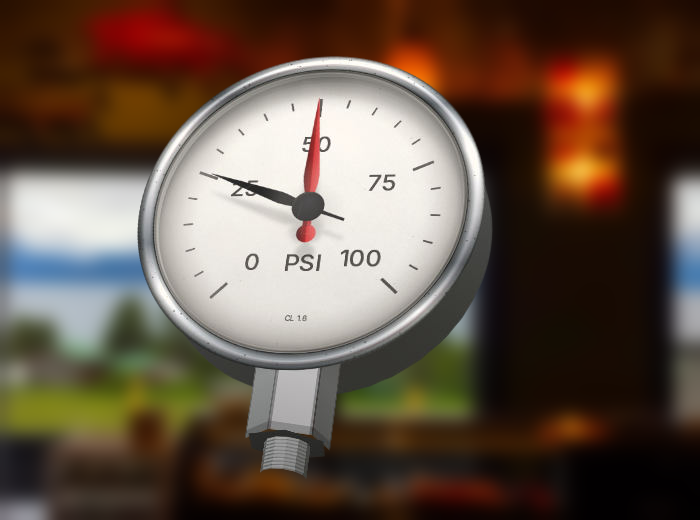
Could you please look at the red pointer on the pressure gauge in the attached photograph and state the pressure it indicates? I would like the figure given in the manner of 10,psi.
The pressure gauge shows 50,psi
